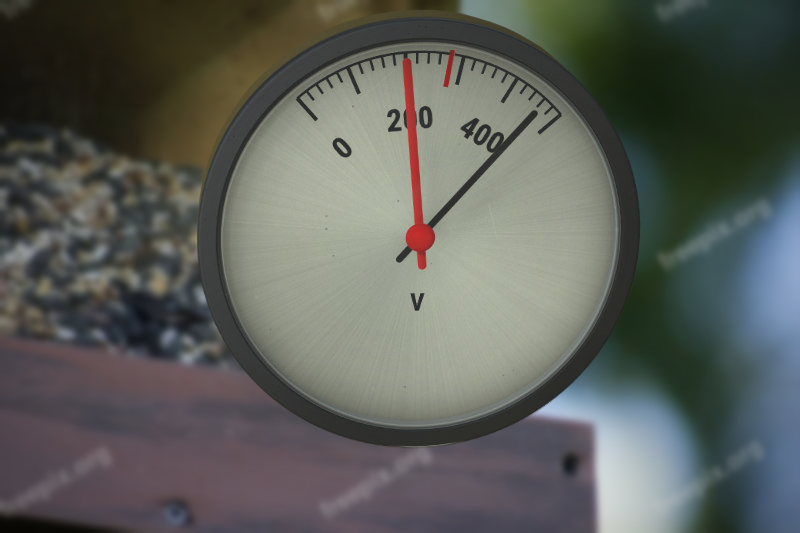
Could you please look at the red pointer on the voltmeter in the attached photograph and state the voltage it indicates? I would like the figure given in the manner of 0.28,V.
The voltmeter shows 200,V
